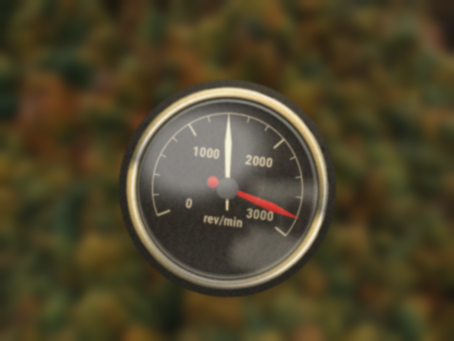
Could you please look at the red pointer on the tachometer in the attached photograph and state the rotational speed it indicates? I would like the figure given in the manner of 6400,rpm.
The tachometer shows 2800,rpm
